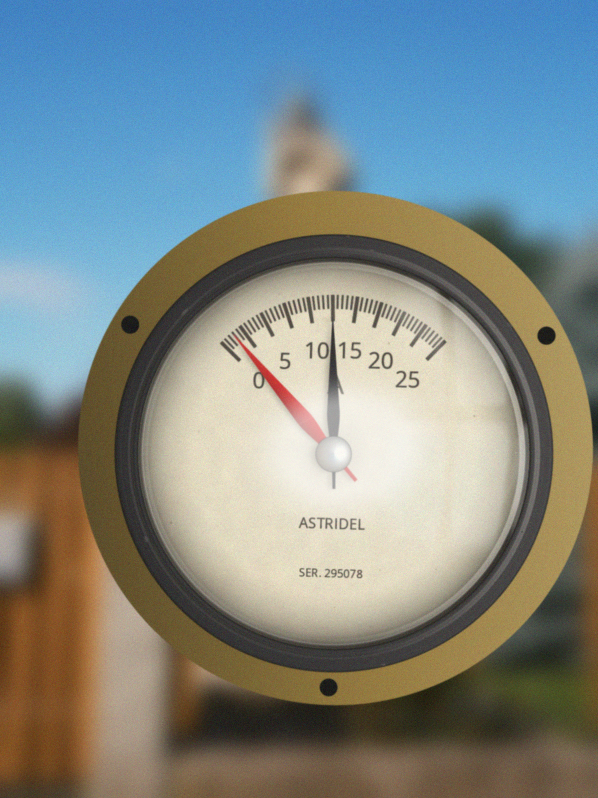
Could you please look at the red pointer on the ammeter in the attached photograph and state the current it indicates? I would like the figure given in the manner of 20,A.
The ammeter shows 1.5,A
